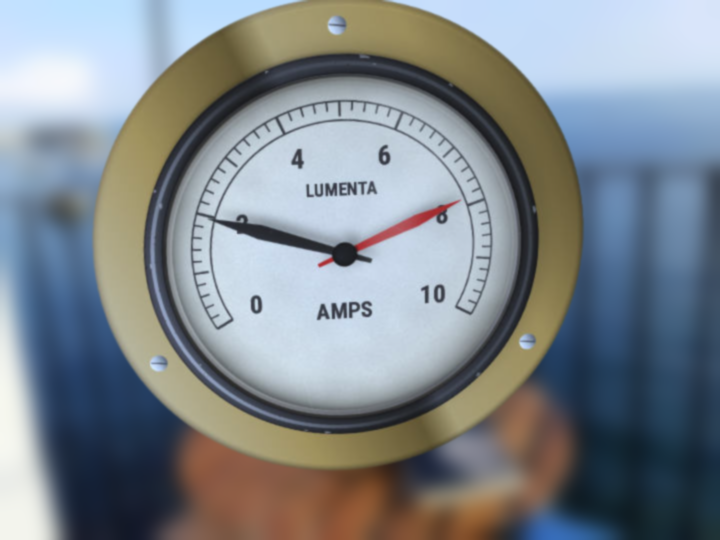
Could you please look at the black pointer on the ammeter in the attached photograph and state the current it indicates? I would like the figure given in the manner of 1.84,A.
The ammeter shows 2,A
